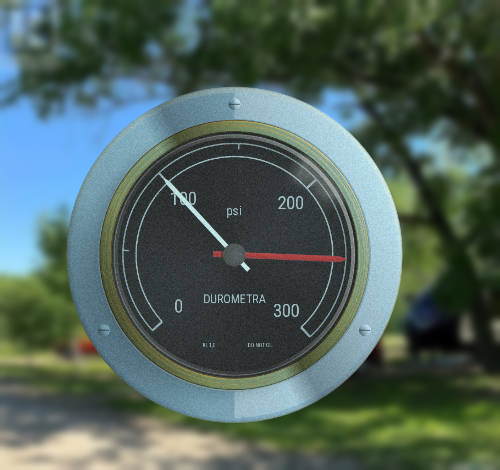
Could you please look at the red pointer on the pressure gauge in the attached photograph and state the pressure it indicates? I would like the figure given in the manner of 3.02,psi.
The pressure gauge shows 250,psi
